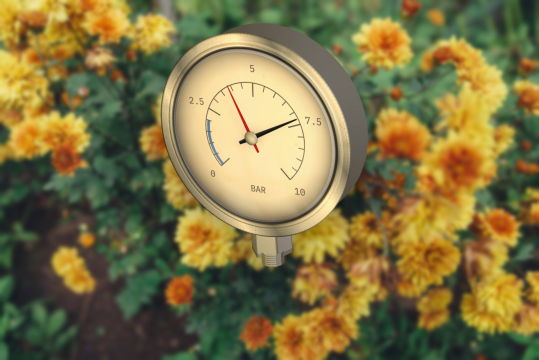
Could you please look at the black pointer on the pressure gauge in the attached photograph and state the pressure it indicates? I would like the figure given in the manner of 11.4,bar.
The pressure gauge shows 7.25,bar
